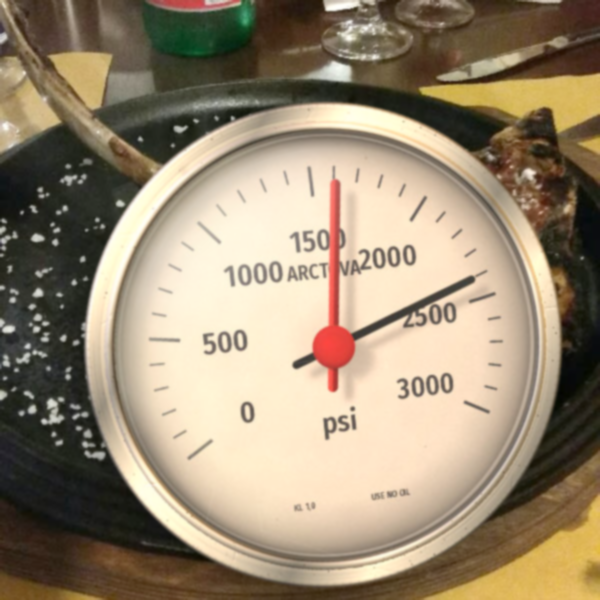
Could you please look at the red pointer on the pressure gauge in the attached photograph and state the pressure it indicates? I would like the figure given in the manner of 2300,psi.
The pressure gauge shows 1600,psi
